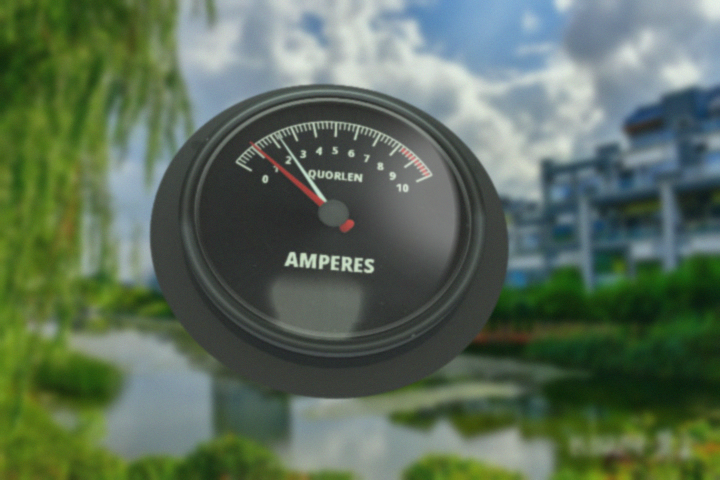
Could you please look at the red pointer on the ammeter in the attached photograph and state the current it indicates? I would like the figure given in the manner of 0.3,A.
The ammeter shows 1,A
